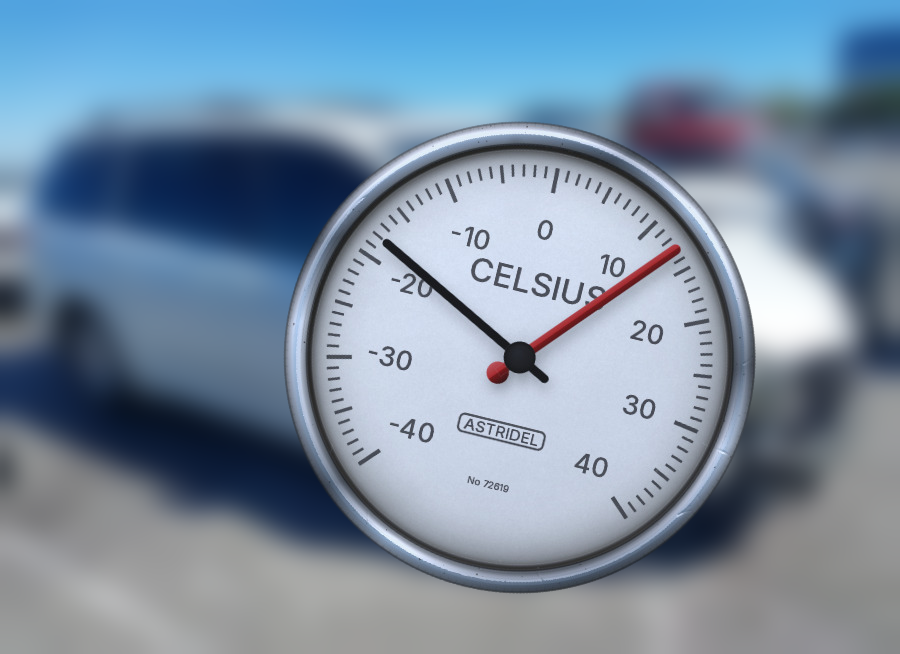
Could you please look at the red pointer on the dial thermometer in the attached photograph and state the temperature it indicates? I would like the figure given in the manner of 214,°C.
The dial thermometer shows 13,°C
